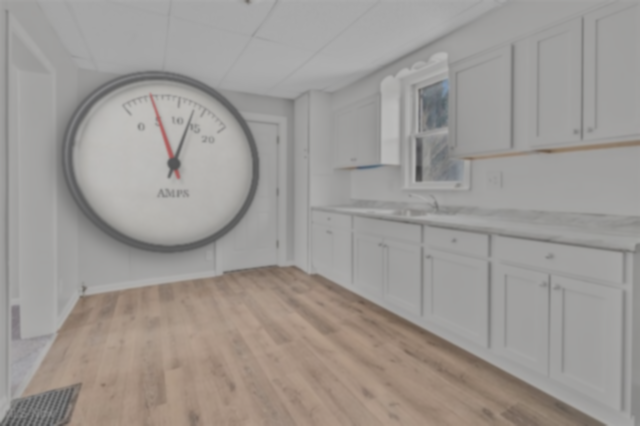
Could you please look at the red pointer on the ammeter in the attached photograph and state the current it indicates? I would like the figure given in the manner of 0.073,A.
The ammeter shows 5,A
